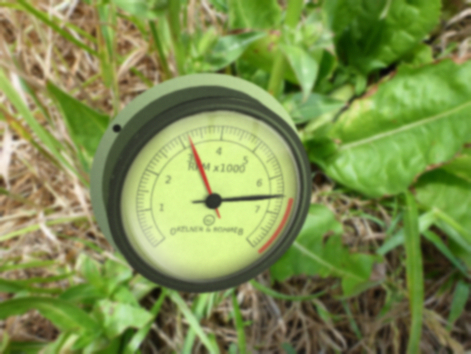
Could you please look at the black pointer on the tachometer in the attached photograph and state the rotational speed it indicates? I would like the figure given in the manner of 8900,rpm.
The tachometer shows 6500,rpm
